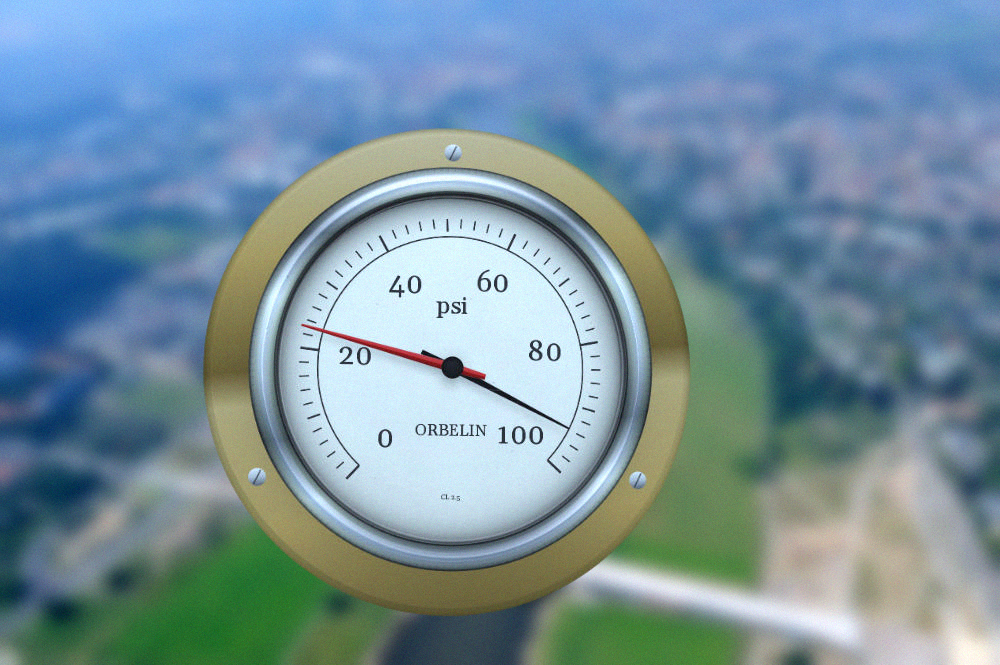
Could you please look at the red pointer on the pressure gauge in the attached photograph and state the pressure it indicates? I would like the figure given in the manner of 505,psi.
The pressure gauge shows 23,psi
